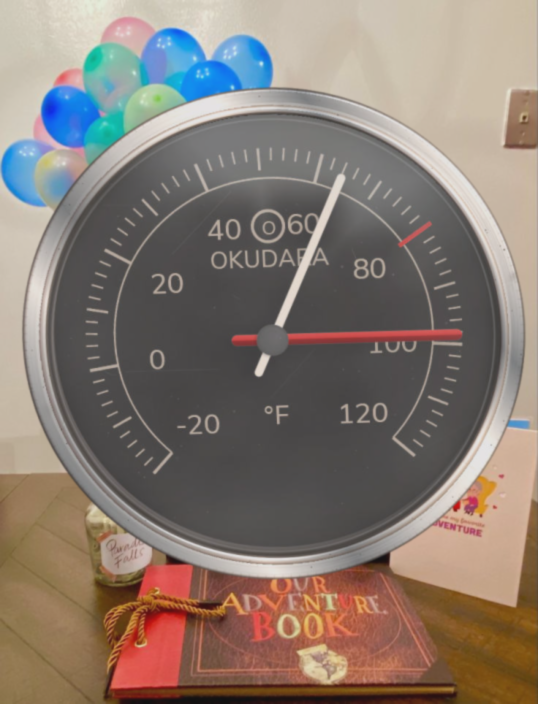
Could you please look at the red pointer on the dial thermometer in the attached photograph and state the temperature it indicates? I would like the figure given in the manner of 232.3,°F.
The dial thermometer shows 98,°F
